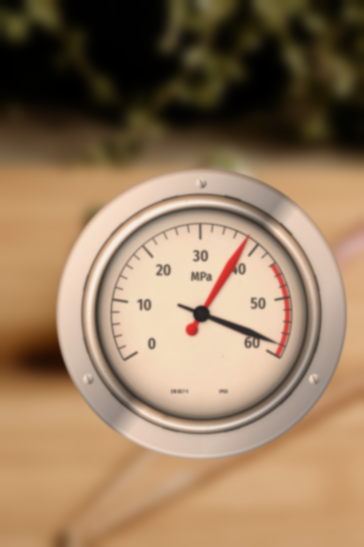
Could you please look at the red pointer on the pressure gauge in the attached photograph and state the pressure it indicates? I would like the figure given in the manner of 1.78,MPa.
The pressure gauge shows 38,MPa
